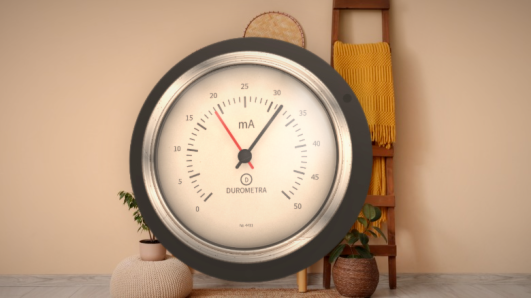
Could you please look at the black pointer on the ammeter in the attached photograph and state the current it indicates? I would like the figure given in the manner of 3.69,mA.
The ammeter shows 32,mA
